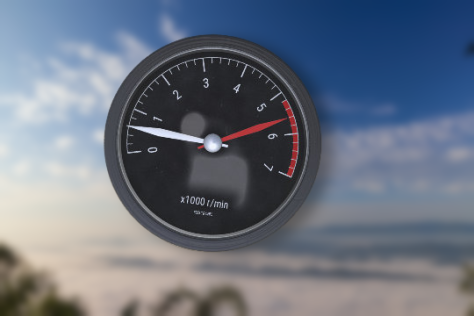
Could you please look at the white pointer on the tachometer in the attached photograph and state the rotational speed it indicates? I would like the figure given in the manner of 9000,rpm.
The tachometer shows 600,rpm
